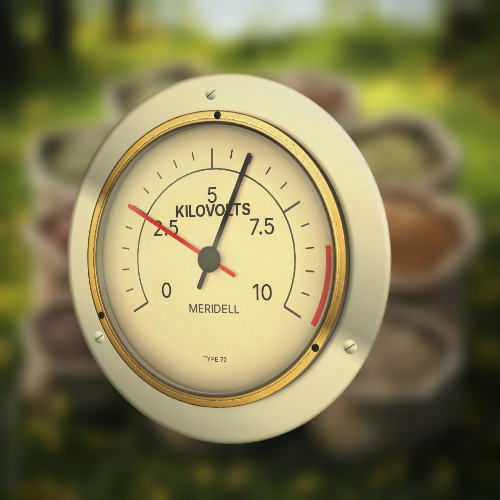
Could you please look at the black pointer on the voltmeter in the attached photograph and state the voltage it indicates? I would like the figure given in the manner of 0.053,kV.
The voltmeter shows 6,kV
